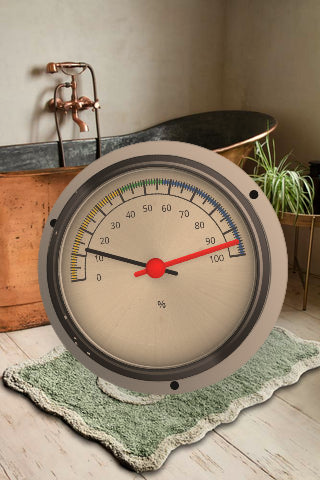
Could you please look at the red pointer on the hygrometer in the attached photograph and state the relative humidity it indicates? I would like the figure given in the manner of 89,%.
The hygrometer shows 95,%
